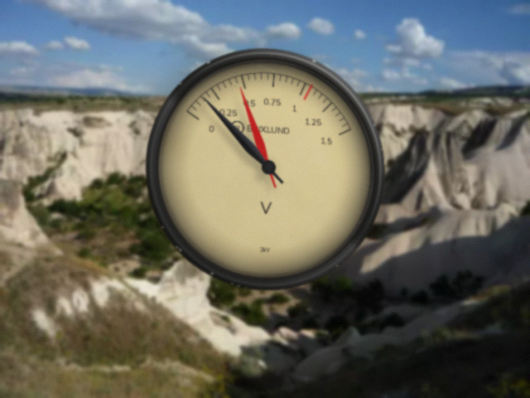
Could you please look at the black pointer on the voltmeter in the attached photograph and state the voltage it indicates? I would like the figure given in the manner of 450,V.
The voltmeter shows 0.15,V
